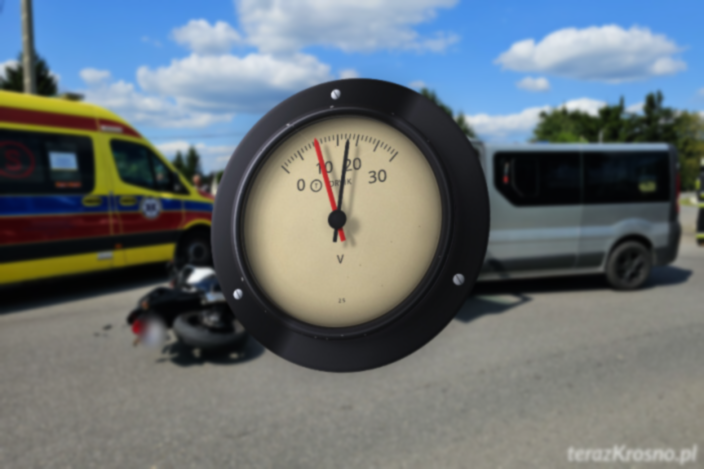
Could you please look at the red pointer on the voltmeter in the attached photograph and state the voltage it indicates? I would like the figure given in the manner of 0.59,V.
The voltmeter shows 10,V
